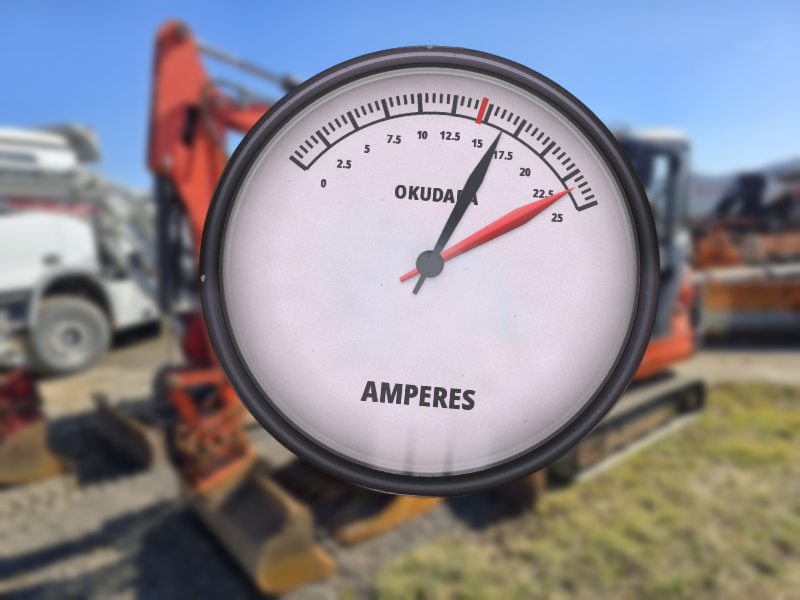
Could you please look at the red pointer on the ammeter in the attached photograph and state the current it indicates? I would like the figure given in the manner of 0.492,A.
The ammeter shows 23.5,A
